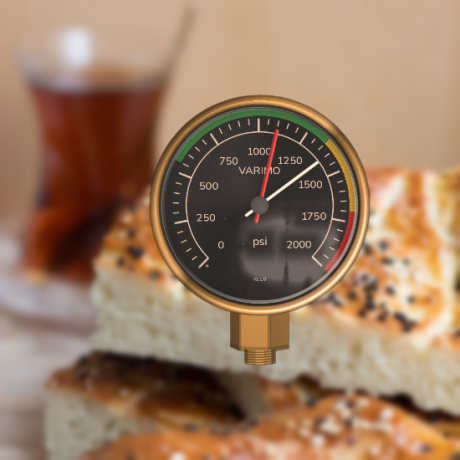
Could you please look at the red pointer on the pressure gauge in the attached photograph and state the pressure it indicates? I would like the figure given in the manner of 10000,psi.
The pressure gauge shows 1100,psi
